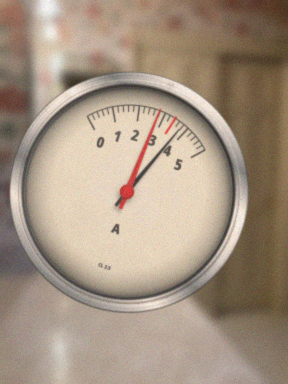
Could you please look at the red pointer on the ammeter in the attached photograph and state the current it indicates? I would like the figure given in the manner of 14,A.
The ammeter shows 2.8,A
